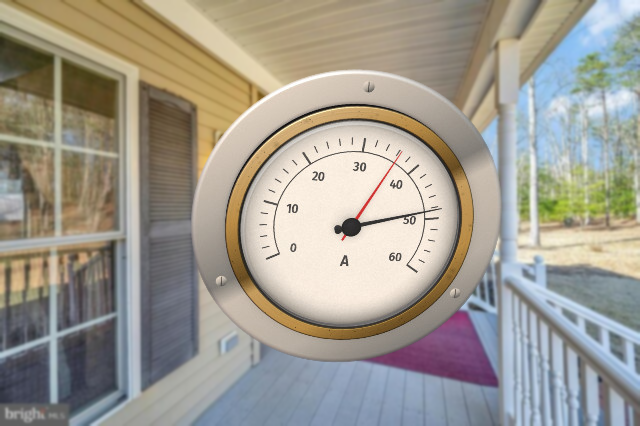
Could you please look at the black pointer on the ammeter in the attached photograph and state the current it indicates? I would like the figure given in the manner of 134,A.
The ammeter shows 48,A
